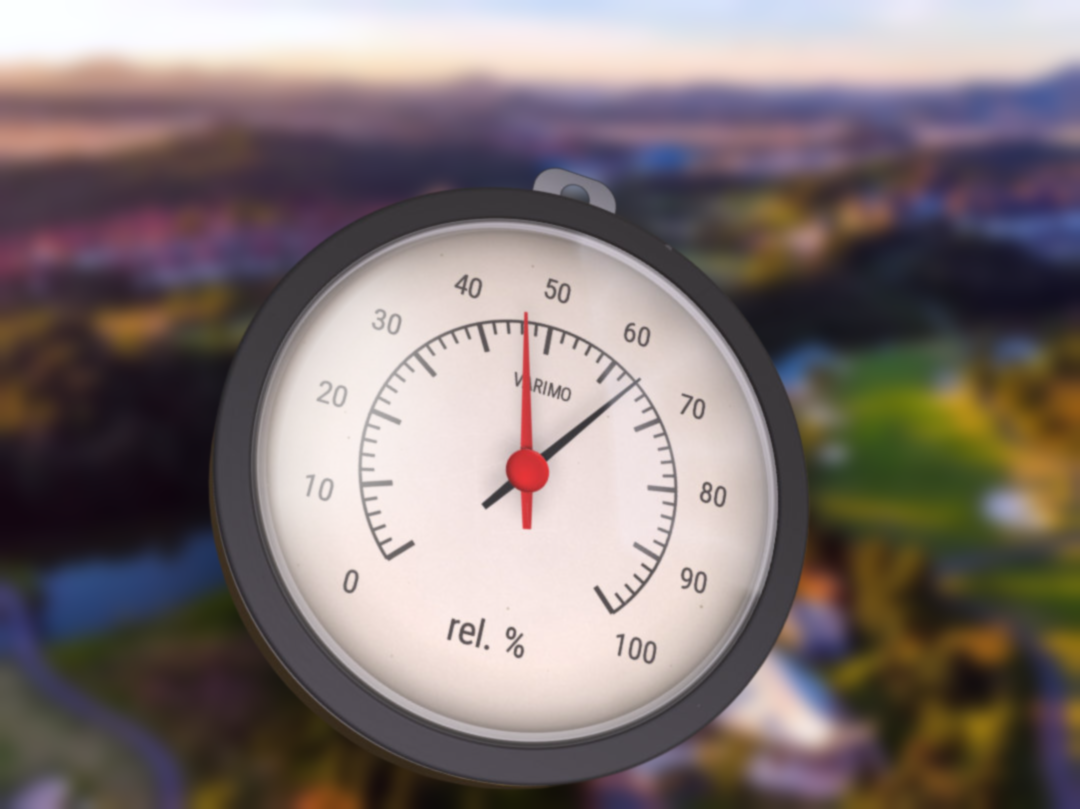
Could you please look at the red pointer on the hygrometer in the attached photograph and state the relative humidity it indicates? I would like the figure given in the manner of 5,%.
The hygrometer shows 46,%
